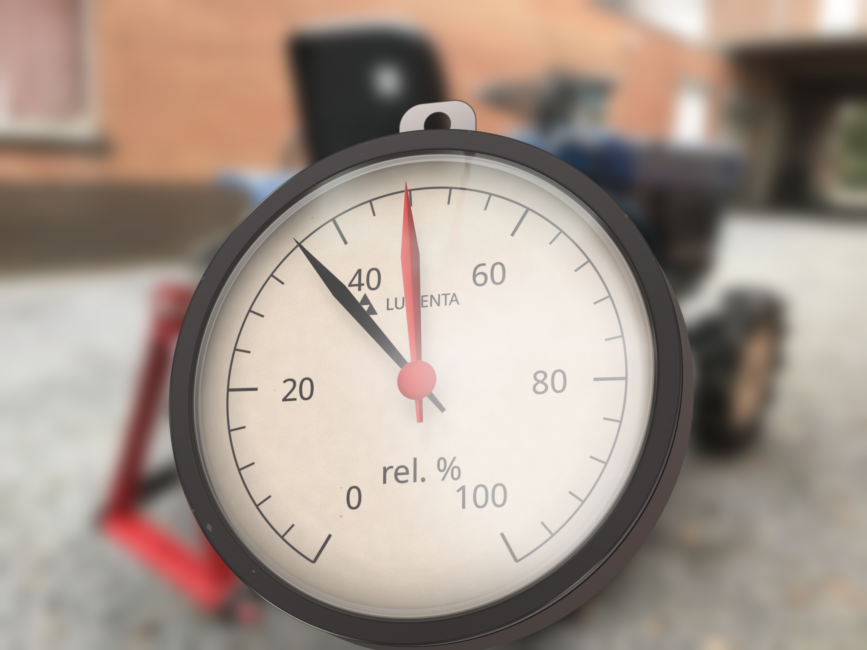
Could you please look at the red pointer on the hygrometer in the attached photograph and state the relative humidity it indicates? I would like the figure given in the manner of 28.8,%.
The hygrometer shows 48,%
